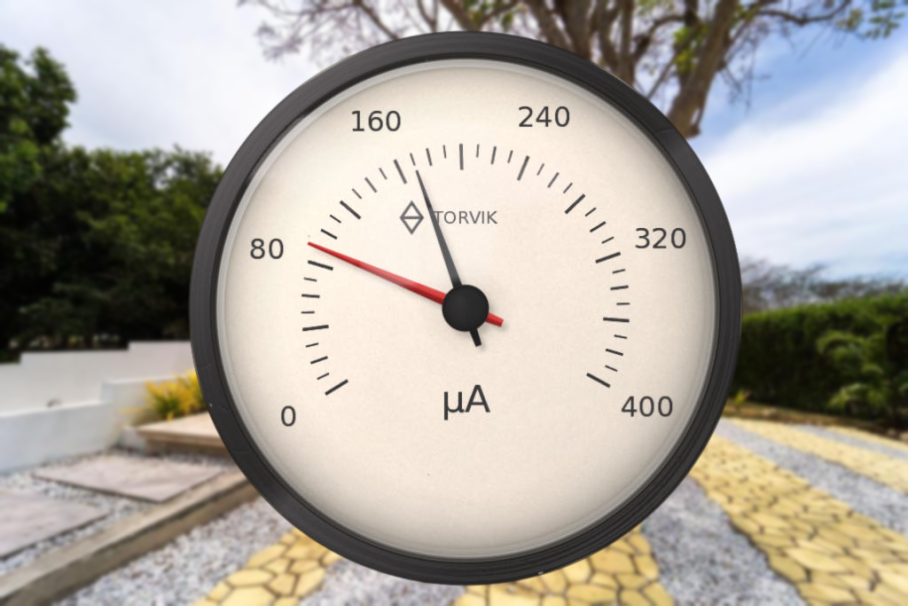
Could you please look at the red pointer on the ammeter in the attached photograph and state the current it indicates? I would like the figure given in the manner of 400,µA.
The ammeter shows 90,µA
